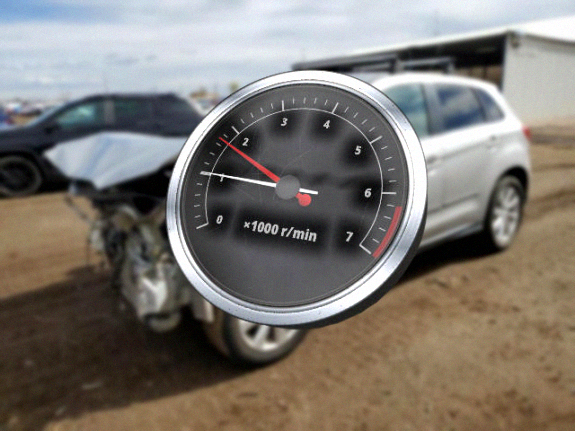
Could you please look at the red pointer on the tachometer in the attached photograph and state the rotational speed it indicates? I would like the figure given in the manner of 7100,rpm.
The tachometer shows 1700,rpm
